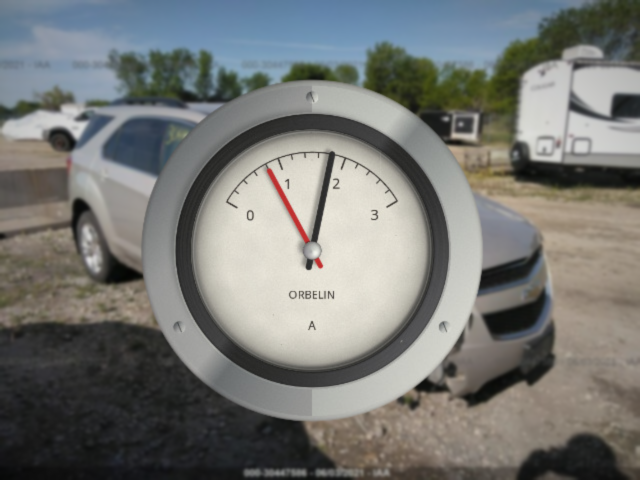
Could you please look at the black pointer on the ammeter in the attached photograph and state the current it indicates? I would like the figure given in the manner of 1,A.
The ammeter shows 1.8,A
